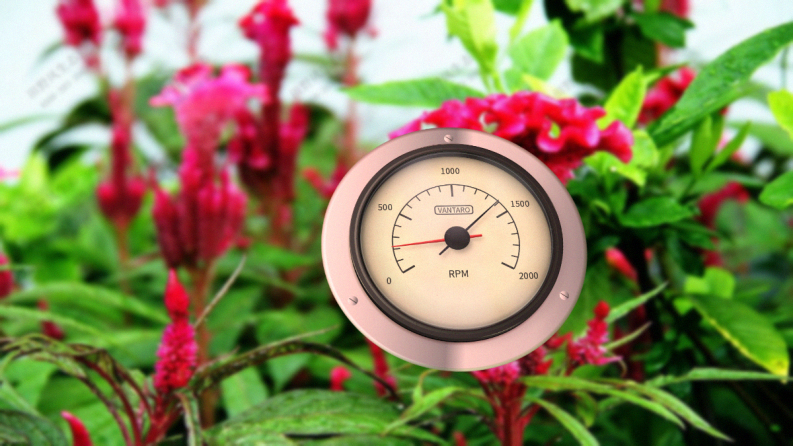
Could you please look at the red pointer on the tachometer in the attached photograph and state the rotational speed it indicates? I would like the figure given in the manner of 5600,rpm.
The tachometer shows 200,rpm
